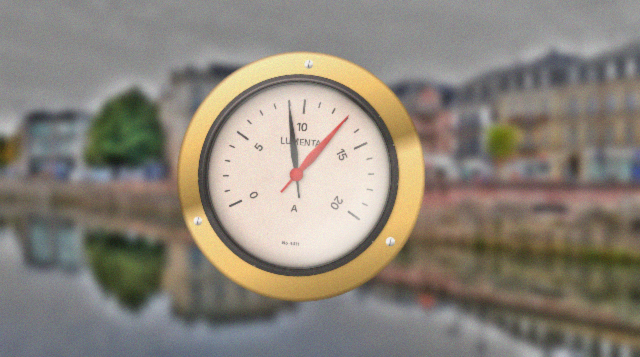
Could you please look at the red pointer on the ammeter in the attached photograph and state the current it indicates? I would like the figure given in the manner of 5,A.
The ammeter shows 13,A
